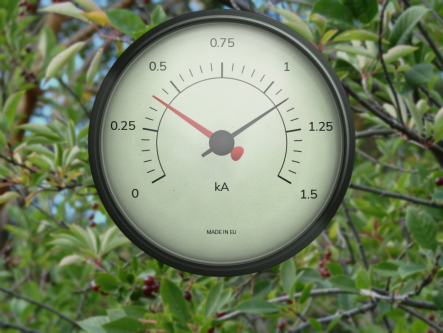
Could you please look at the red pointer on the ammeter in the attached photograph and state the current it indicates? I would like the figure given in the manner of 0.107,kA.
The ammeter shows 0.4,kA
